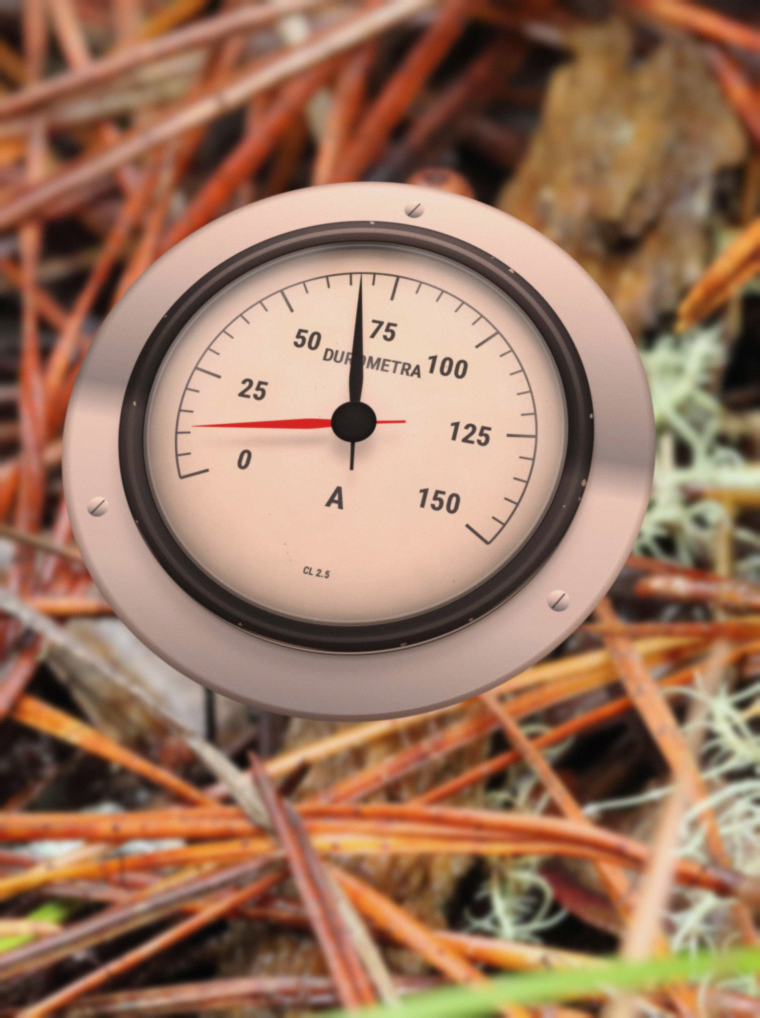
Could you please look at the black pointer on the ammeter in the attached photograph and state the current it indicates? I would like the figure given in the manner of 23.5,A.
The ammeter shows 67.5,A
